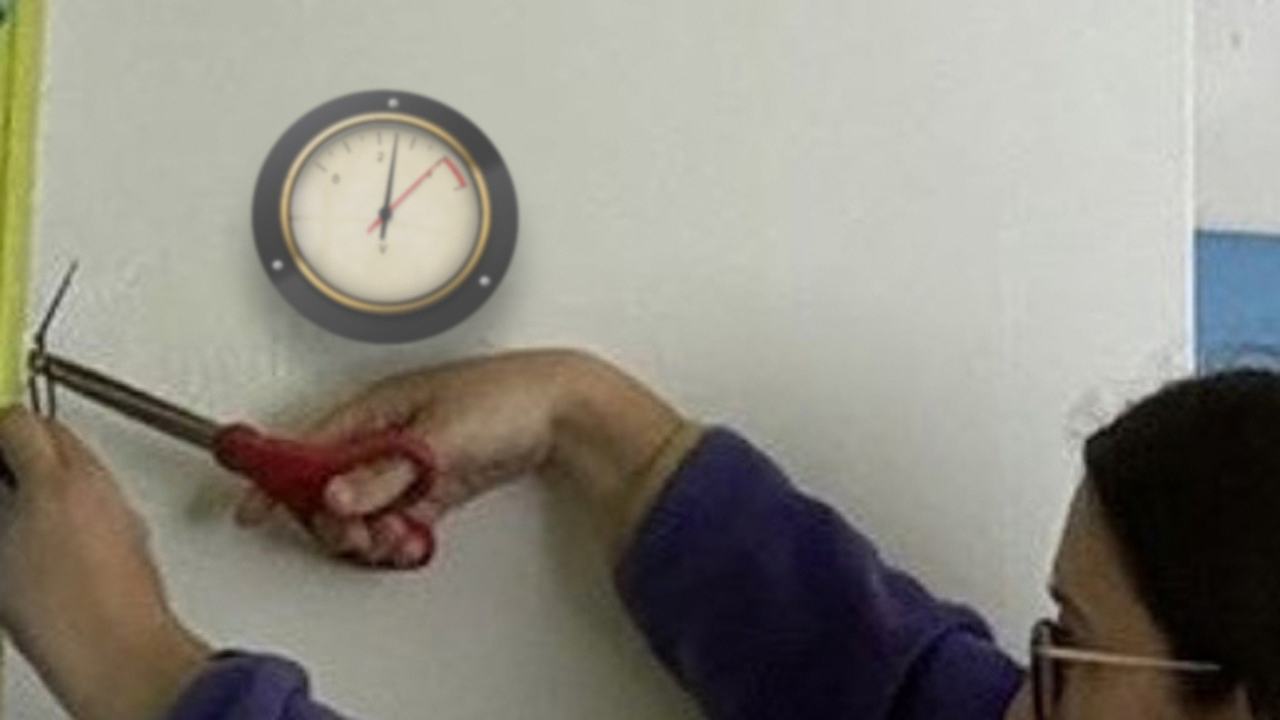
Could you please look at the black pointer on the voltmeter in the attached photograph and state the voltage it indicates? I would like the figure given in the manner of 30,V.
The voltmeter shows 2.5,V
